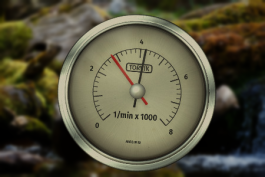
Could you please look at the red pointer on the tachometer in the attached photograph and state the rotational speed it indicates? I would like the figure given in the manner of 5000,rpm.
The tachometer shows 2800,rpm
